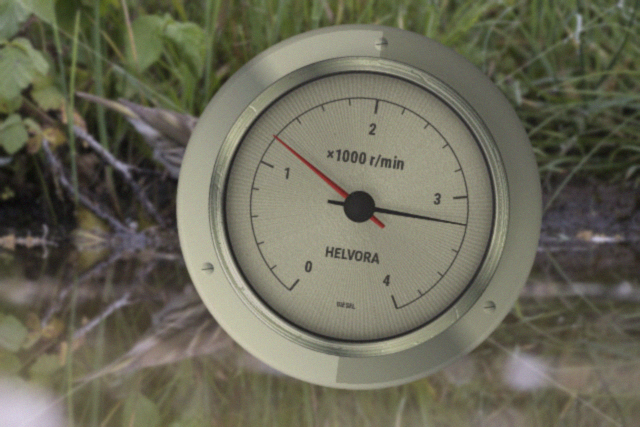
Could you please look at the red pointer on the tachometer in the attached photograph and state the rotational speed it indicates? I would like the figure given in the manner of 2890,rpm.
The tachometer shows 1200,rpm
